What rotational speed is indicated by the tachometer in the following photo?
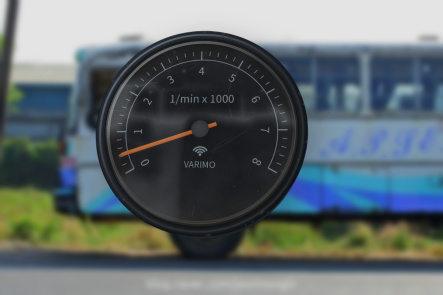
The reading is 400 rpm
